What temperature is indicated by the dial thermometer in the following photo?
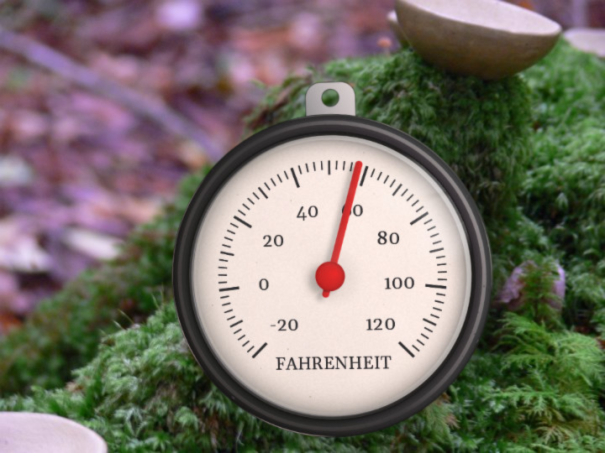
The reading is 58 °F
